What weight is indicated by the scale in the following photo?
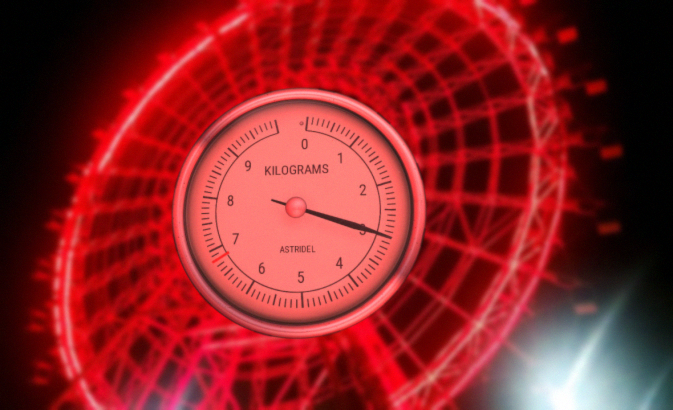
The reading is 3 kg
